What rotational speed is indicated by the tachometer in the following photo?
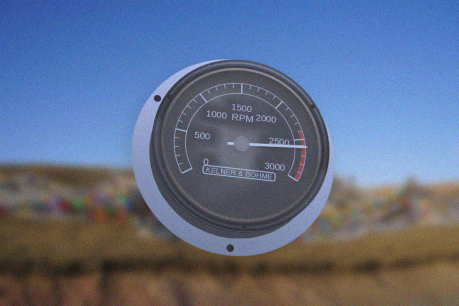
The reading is 2600 rpm
